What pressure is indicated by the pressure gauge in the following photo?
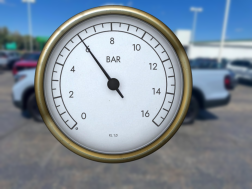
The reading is 6 bar
